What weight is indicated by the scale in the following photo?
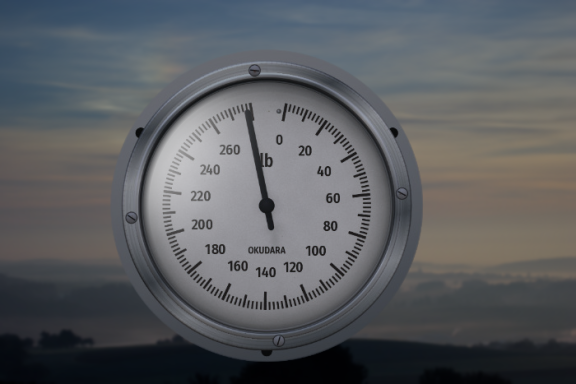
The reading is 278 lb
